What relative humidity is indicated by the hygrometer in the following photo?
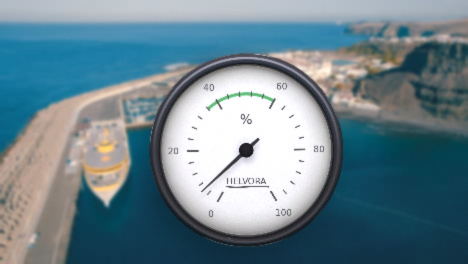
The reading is 6 %
